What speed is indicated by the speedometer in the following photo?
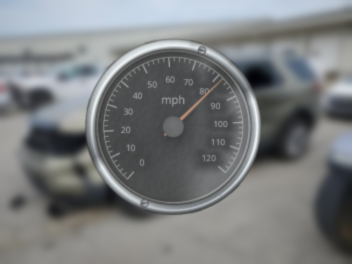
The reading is 82 mph
